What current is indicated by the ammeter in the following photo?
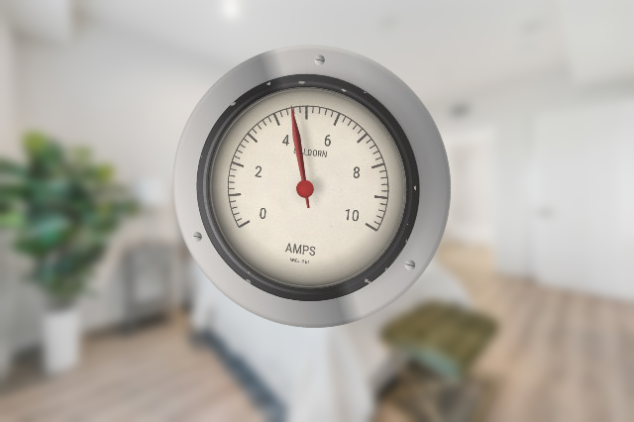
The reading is 4.6 A
